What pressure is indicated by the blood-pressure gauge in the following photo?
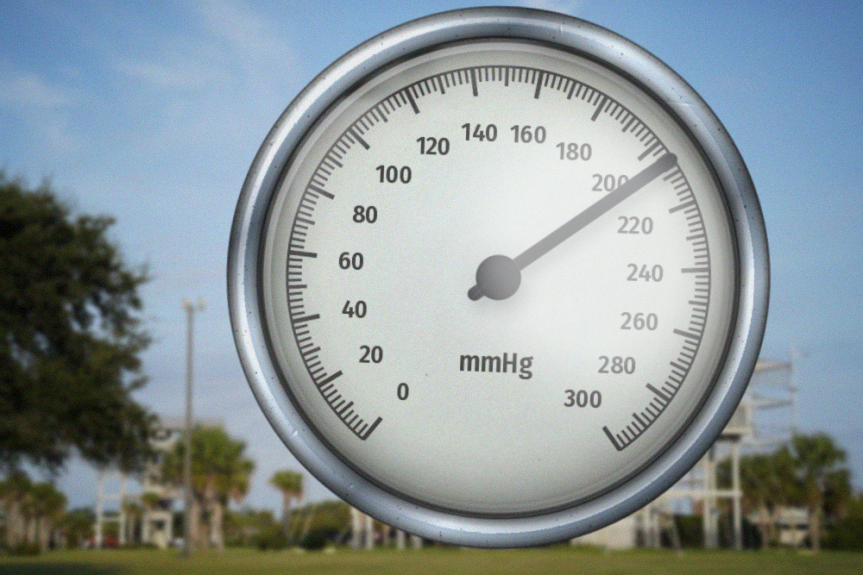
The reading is 206 mmHg
